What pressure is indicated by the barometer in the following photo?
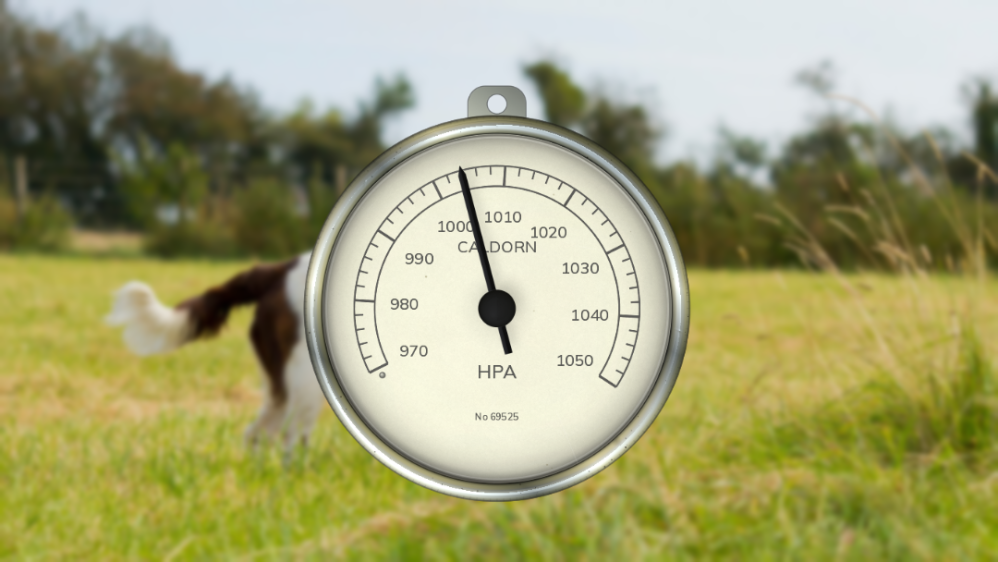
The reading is 1004 hPa
